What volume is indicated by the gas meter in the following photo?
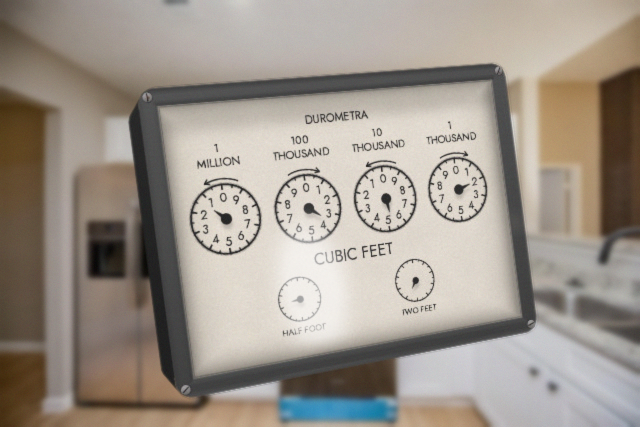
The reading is 135200 ft³
